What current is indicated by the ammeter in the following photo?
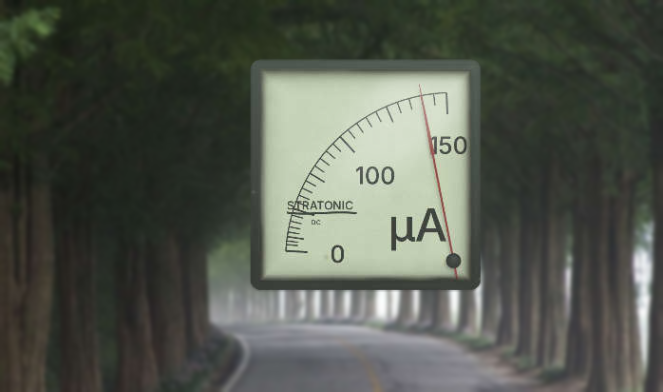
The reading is 140 µA
